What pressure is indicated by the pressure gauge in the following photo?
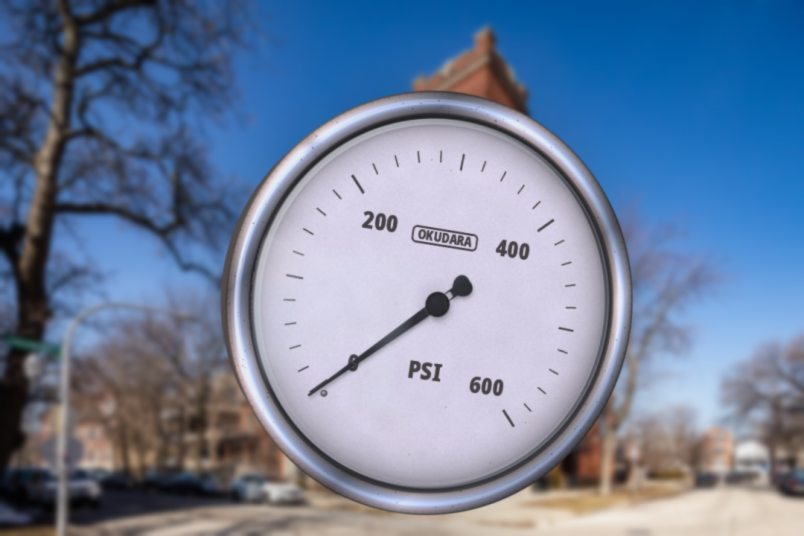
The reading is 0 psi
